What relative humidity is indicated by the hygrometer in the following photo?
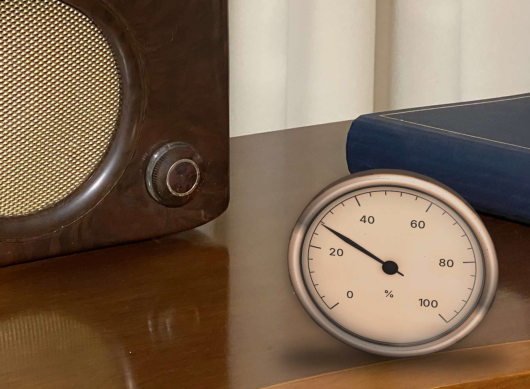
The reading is 28 %
